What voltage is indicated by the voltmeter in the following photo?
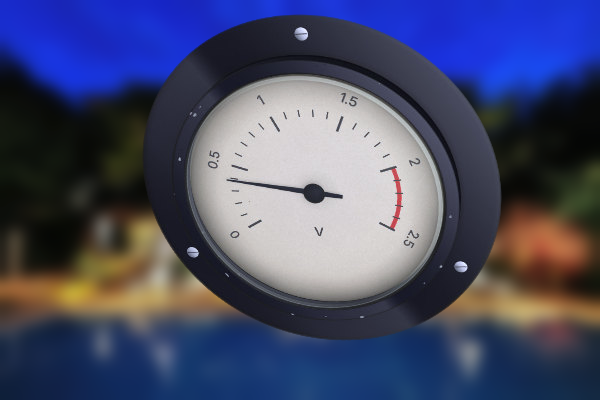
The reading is 0.4 V
